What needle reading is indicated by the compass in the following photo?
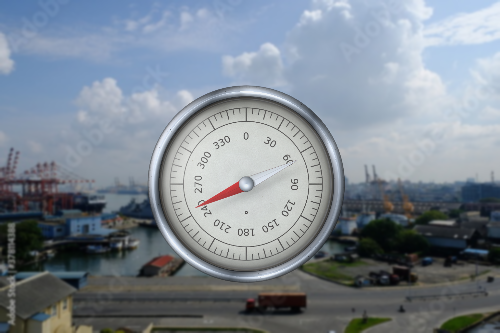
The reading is 245 °
